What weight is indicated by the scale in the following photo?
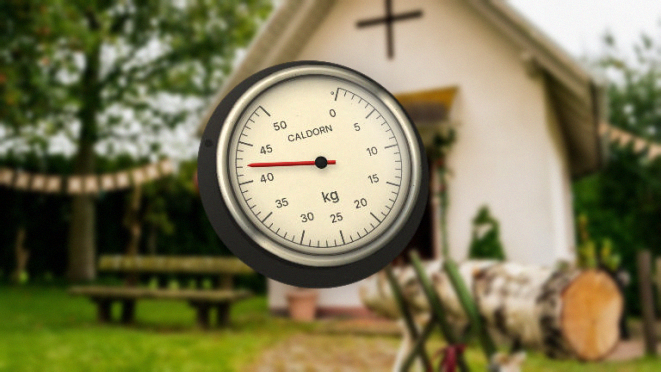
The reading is 42 kg
